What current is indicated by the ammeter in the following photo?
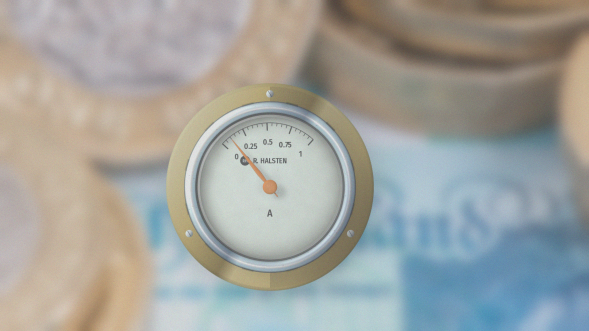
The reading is 0.1 A
